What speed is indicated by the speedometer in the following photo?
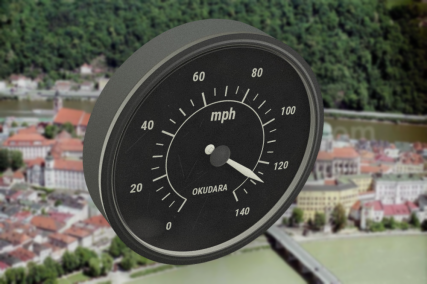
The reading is 127.5 mph
